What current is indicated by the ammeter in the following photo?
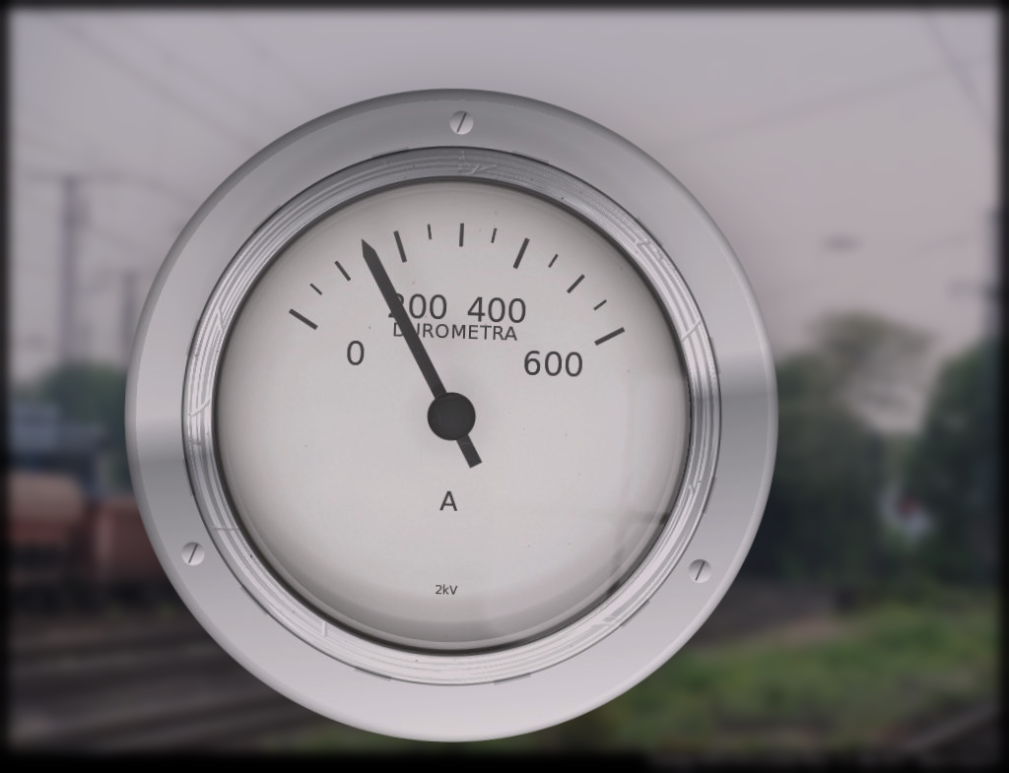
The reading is 150 A
